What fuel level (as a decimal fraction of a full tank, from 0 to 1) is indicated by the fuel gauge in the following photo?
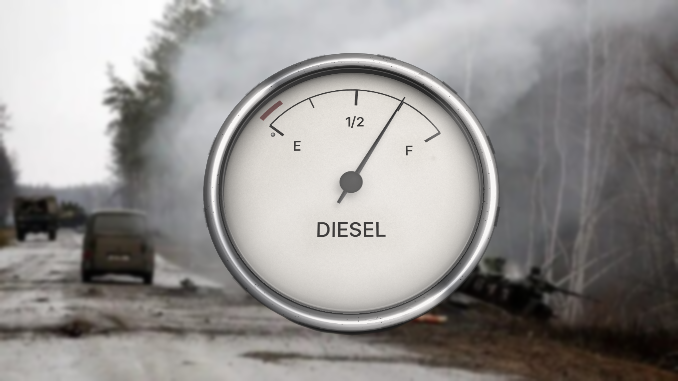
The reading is 0.75
